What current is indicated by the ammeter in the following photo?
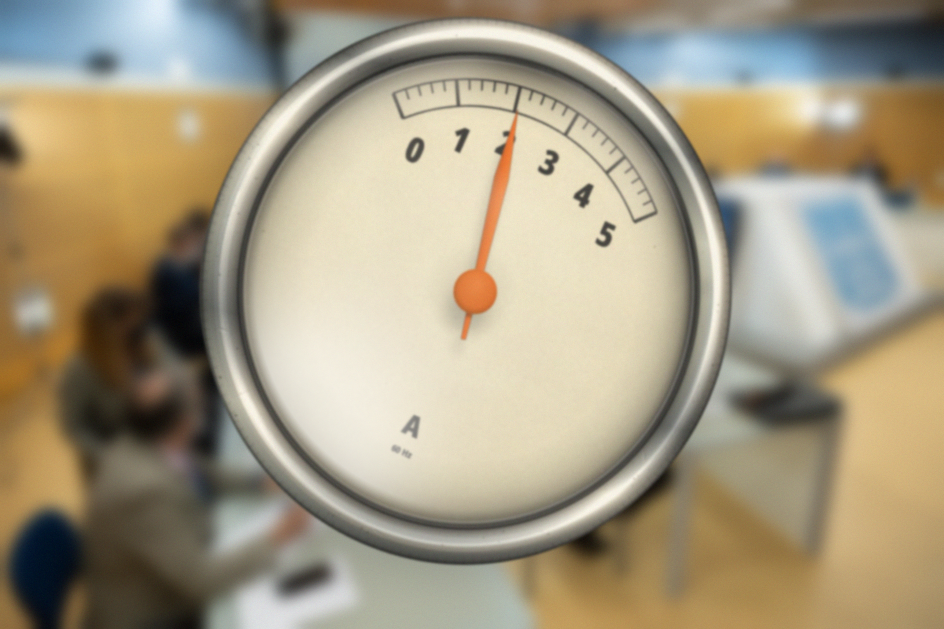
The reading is 2 A
